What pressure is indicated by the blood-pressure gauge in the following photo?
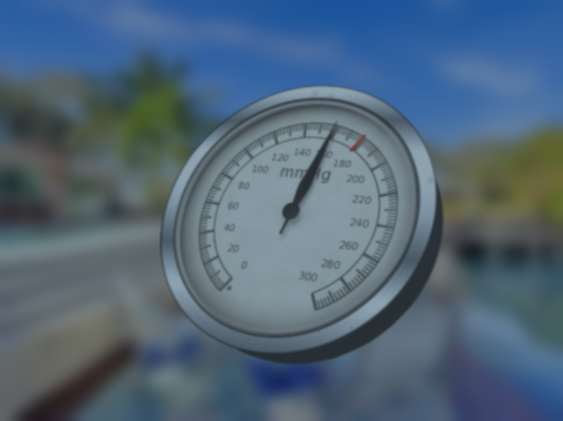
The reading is 160 mmHg
